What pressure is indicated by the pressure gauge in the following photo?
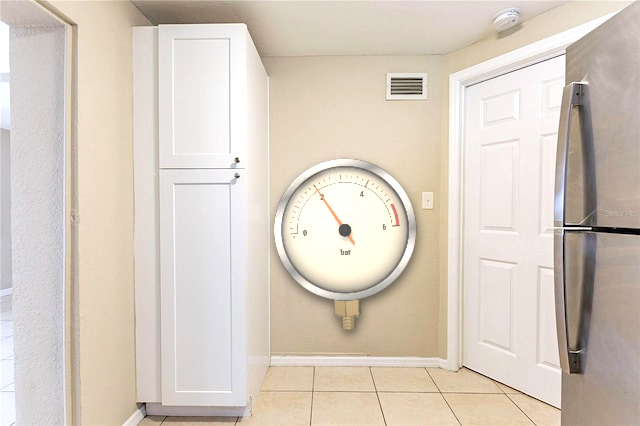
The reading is 2 bar
